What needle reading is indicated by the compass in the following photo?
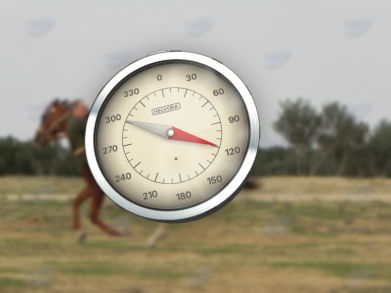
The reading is 120 °
